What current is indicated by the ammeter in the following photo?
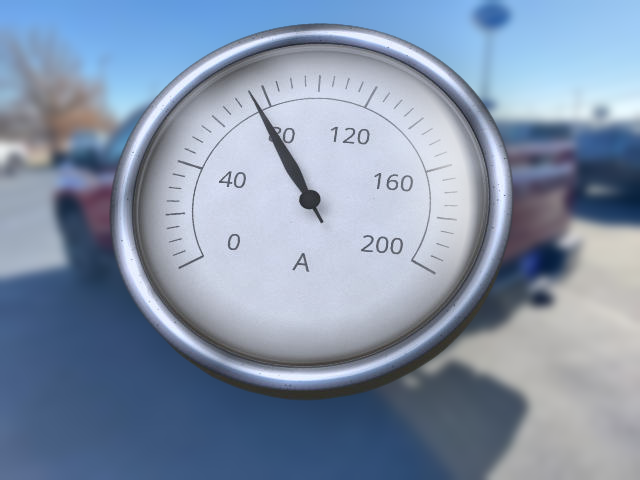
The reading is 75 A
